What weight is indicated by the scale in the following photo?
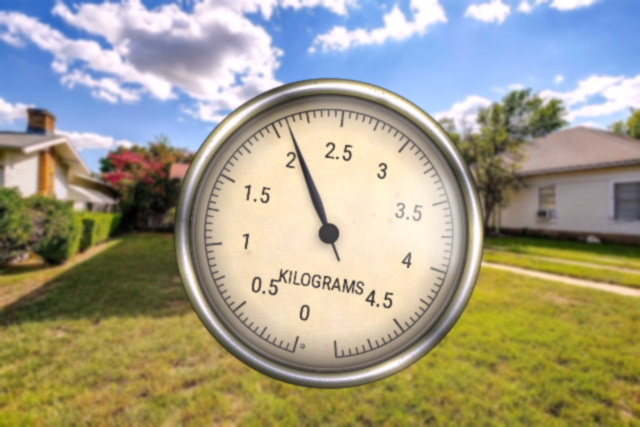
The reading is 2.1 kg
